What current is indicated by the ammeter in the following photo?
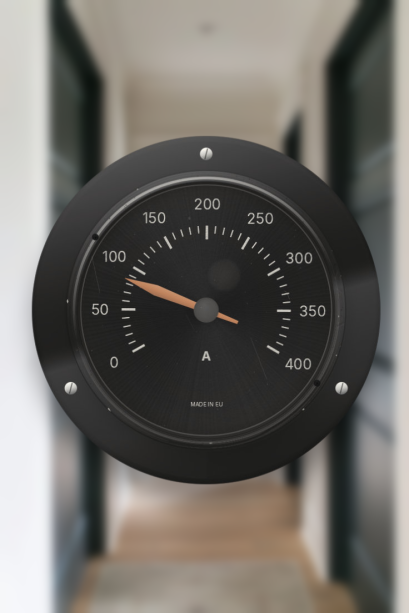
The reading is 85 A
